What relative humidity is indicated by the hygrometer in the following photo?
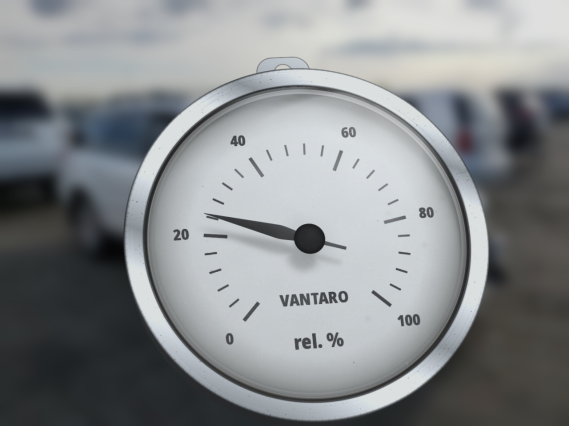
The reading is 24 %
